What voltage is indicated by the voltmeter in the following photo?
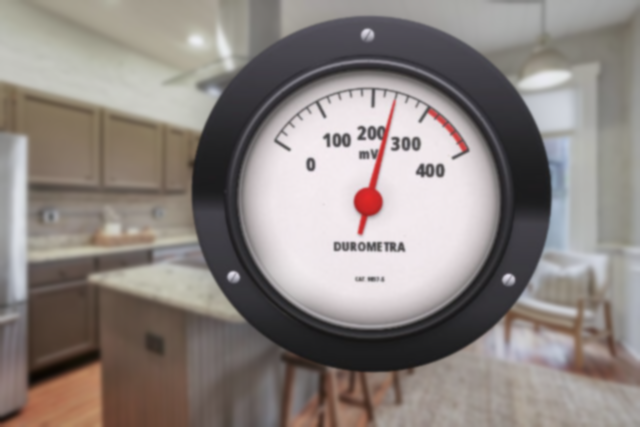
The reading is 240 mV
